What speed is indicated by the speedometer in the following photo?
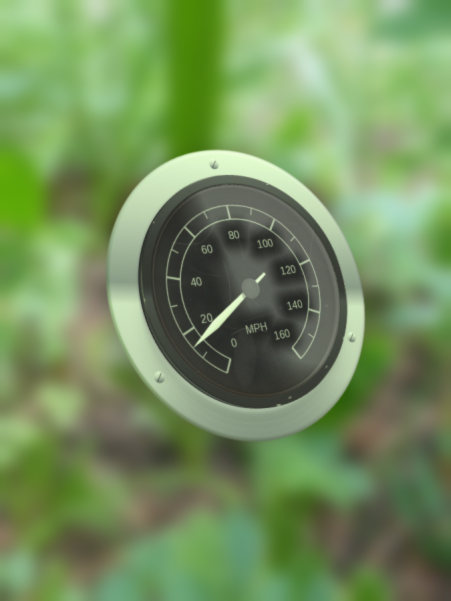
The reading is 15 mph
